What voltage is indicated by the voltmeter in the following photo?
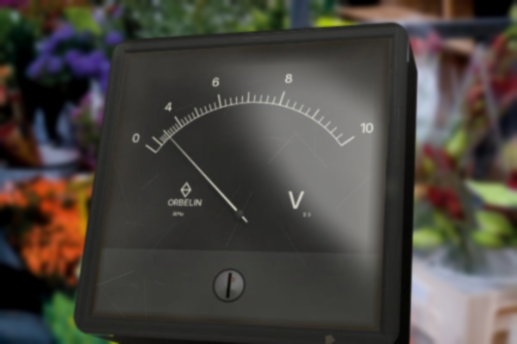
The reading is 3 V
